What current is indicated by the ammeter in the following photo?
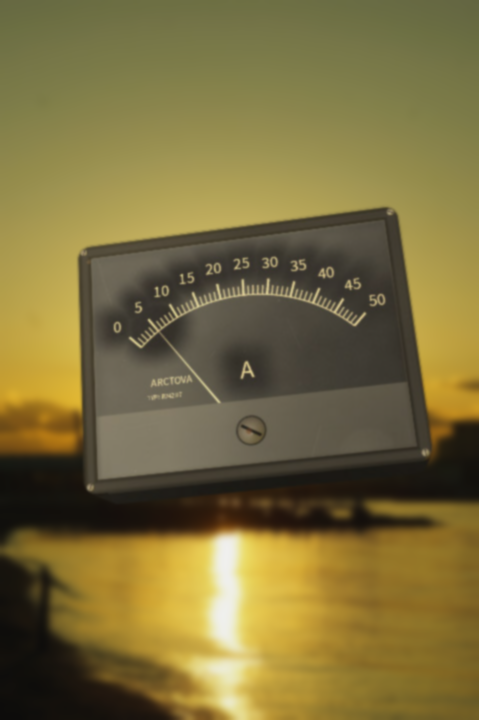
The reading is 5 A
